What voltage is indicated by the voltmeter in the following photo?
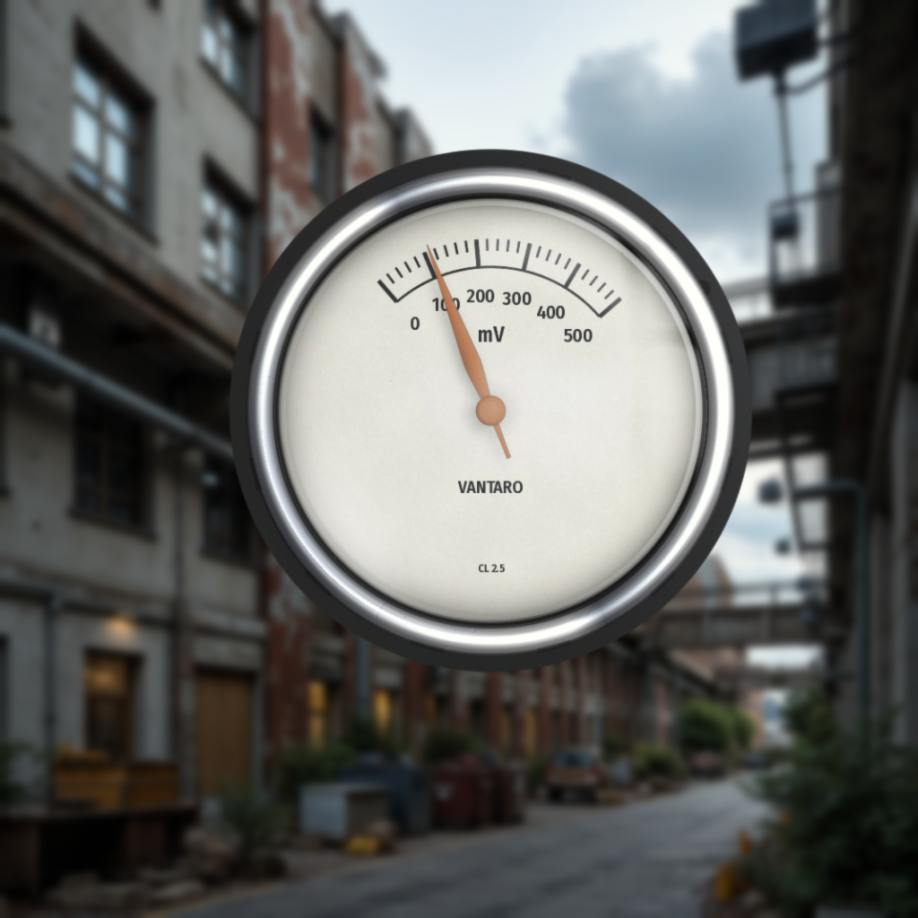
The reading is 110 mV
